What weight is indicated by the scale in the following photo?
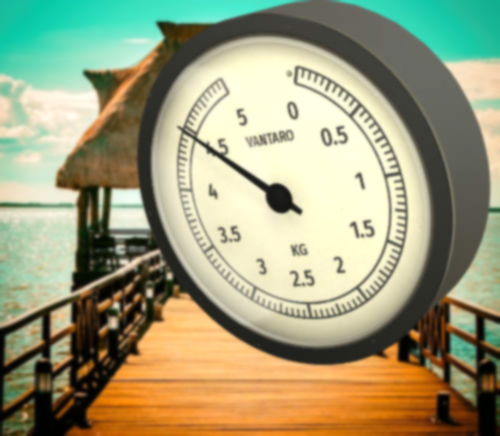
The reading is 4.5 kg
